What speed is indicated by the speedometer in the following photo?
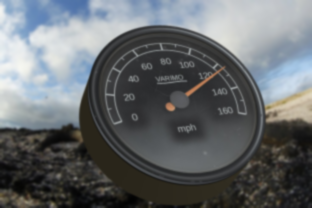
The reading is 125 mph
